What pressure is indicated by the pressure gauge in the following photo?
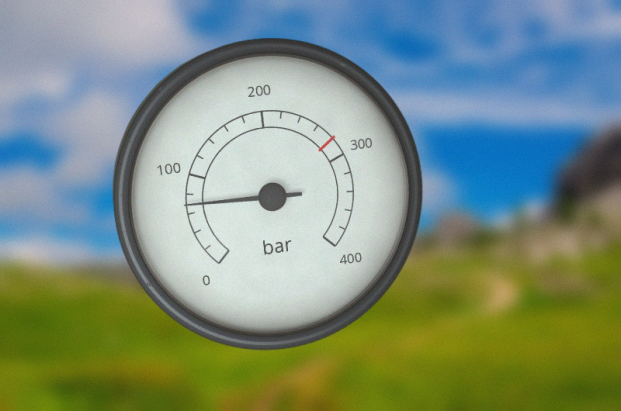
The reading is 70 bar
